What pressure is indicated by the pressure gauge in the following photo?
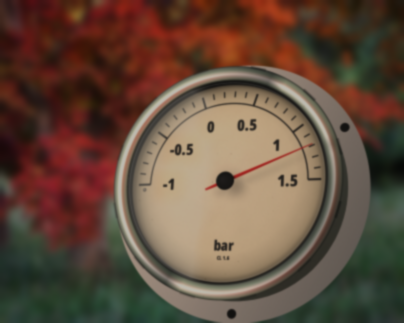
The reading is 1.2 bar
